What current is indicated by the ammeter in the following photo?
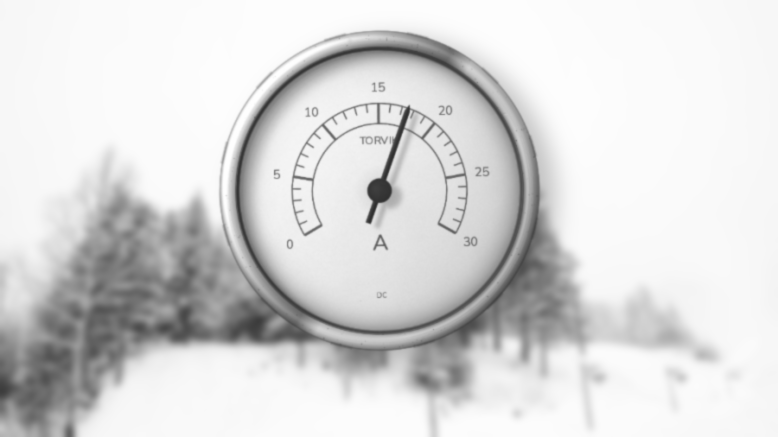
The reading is 17.5 A
